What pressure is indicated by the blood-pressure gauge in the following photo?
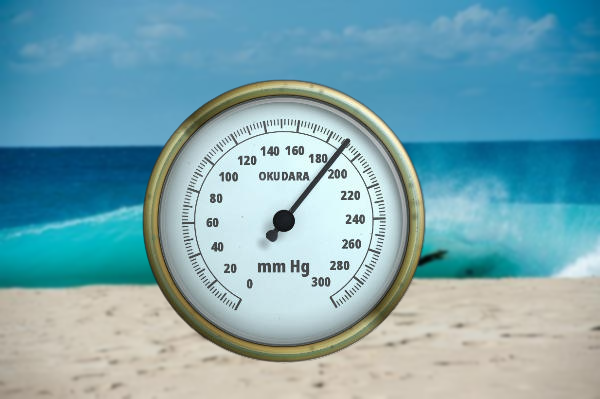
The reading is 190 mmHg
